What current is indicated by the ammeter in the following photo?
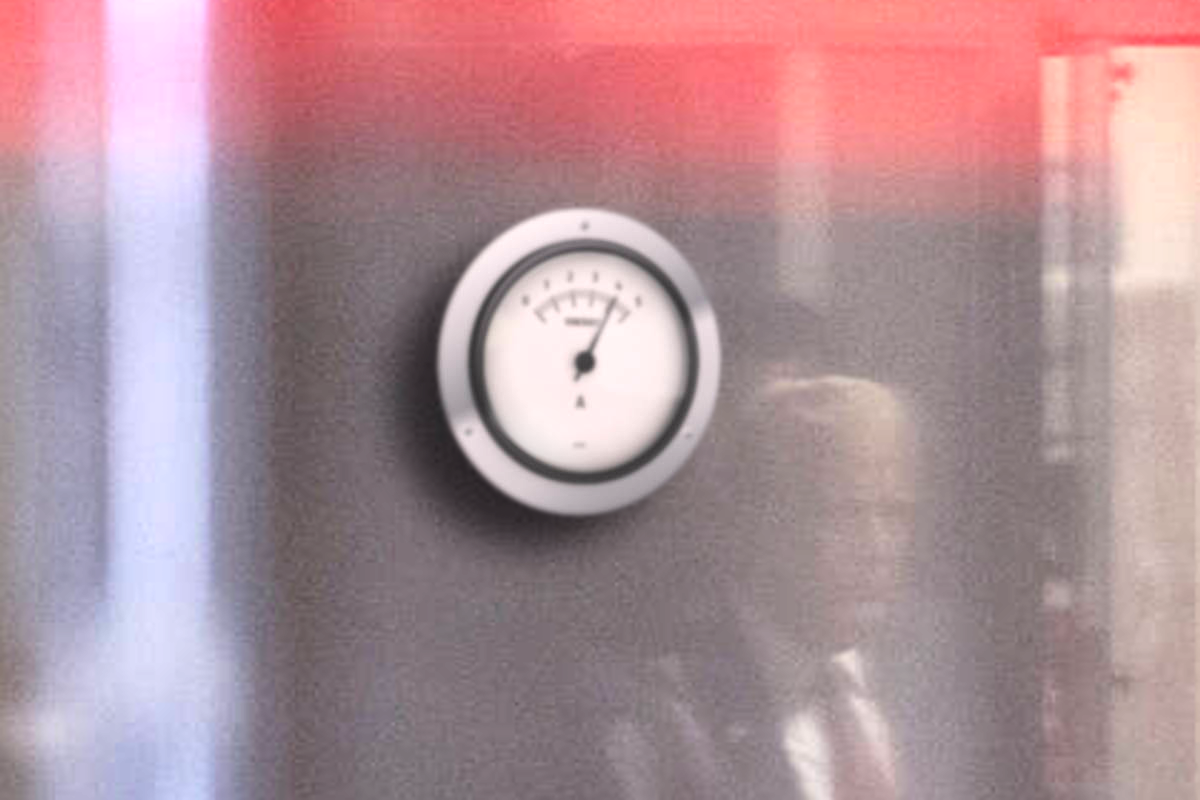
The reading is 4 A
